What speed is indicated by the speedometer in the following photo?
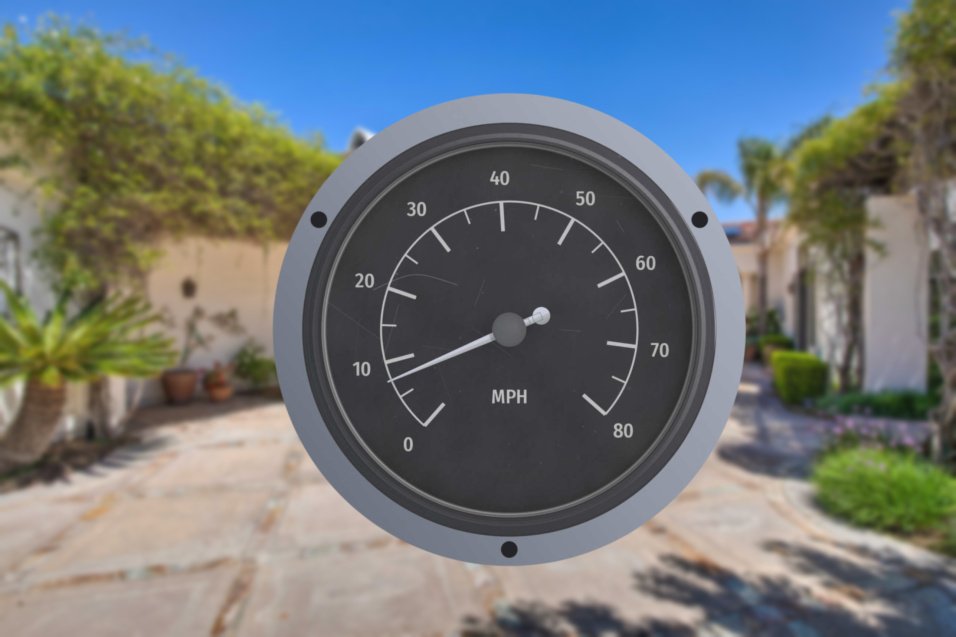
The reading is 7.5 mph
